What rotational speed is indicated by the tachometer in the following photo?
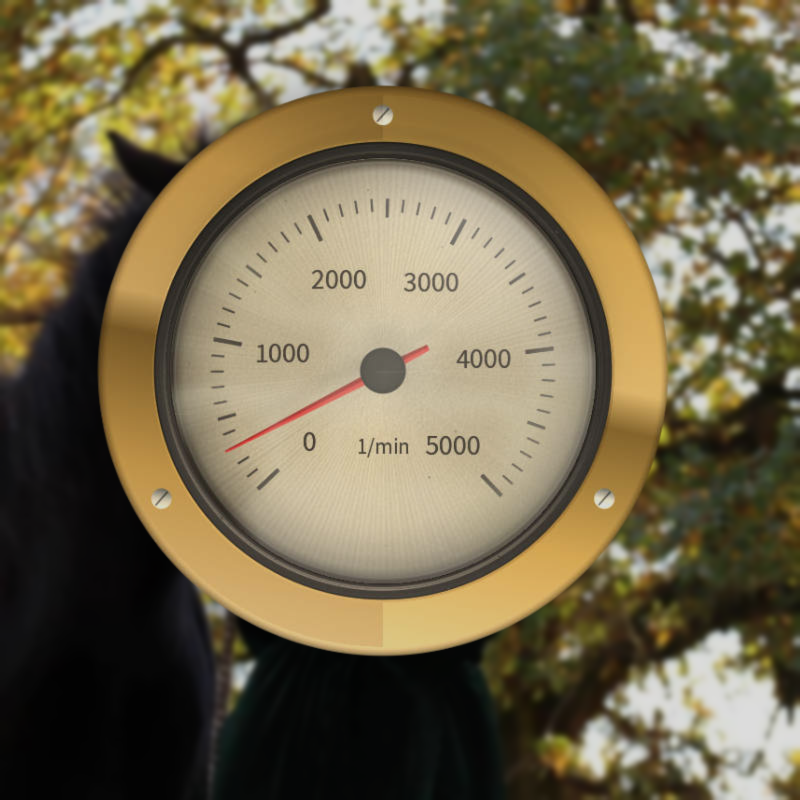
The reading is 300 rpm
